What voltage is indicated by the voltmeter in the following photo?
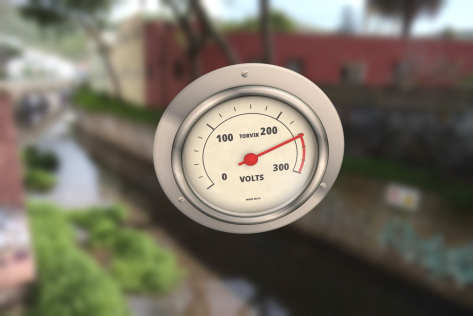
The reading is 240 V
